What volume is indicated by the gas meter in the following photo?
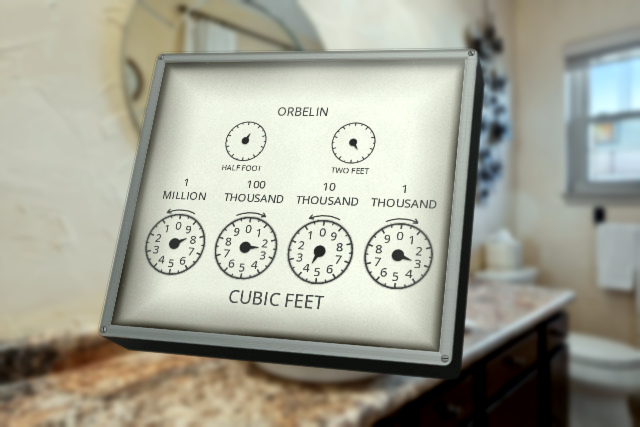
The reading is 824300 ft³
